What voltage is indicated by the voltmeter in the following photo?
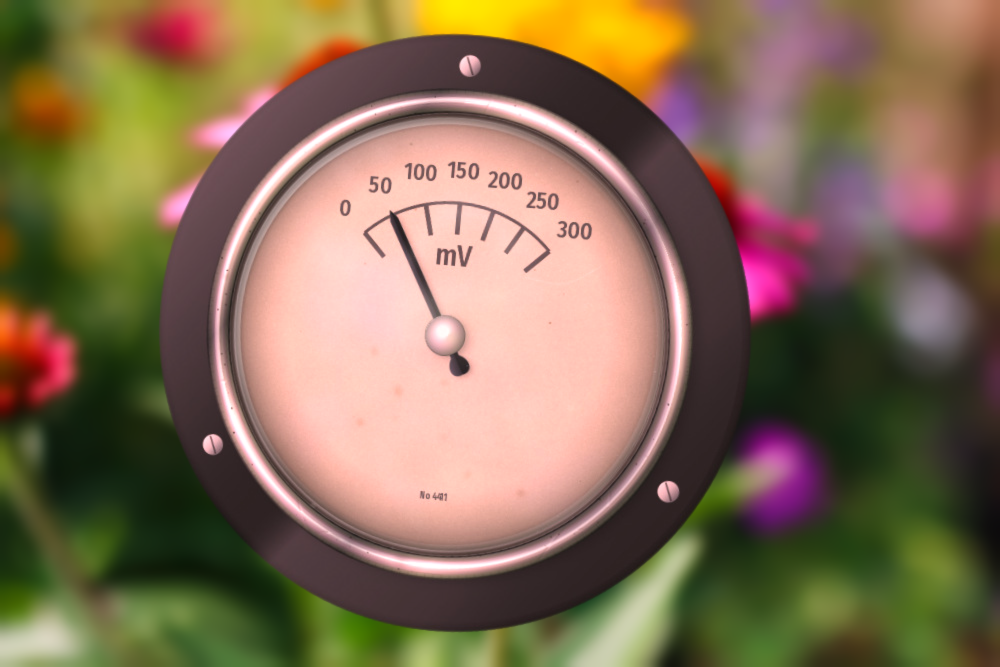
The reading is 50 mV
